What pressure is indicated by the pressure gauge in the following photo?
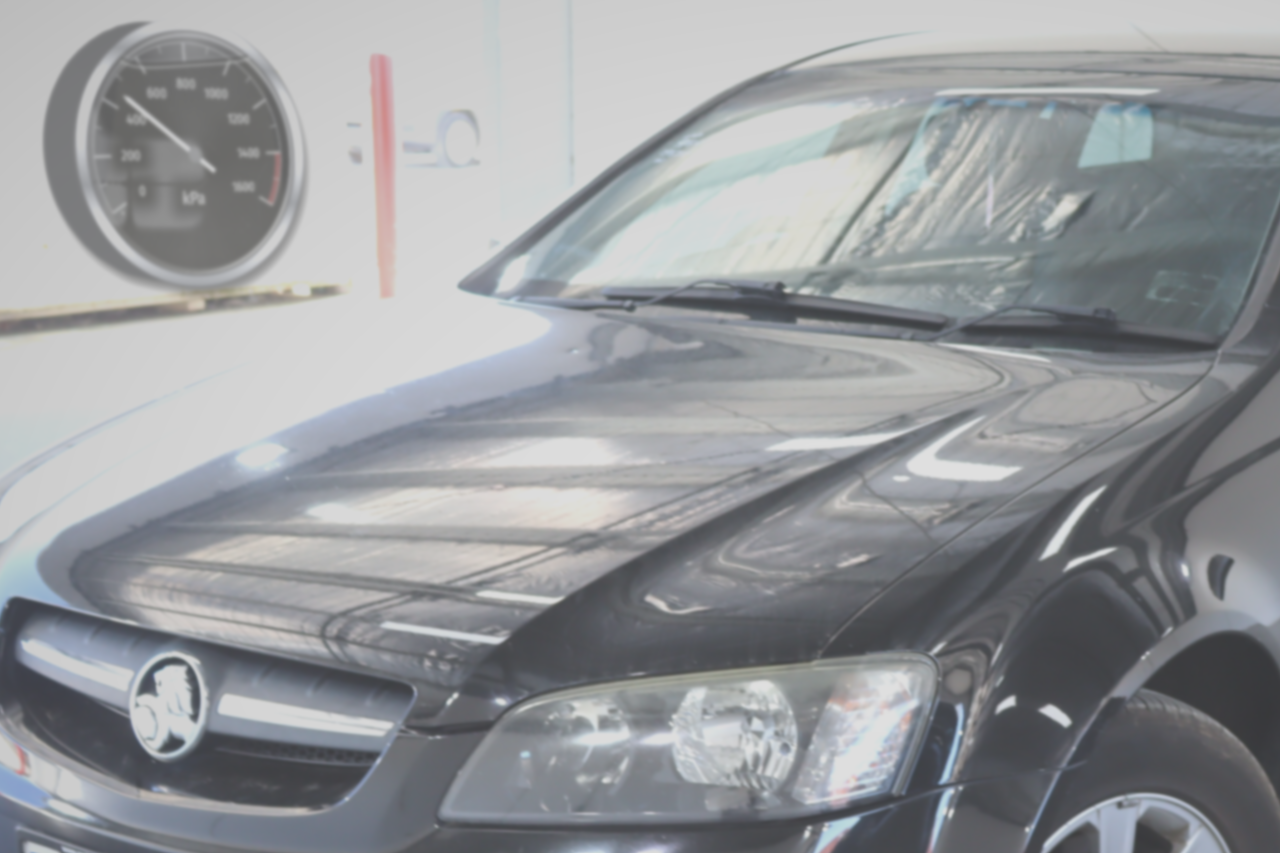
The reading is 450 kPa
